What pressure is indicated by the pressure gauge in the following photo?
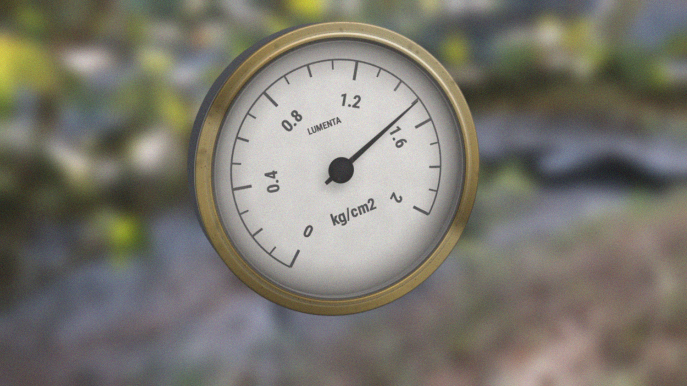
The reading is 1.5 kg/cm²
